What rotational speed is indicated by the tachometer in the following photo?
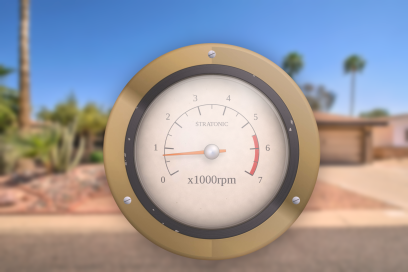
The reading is 750 rpm
